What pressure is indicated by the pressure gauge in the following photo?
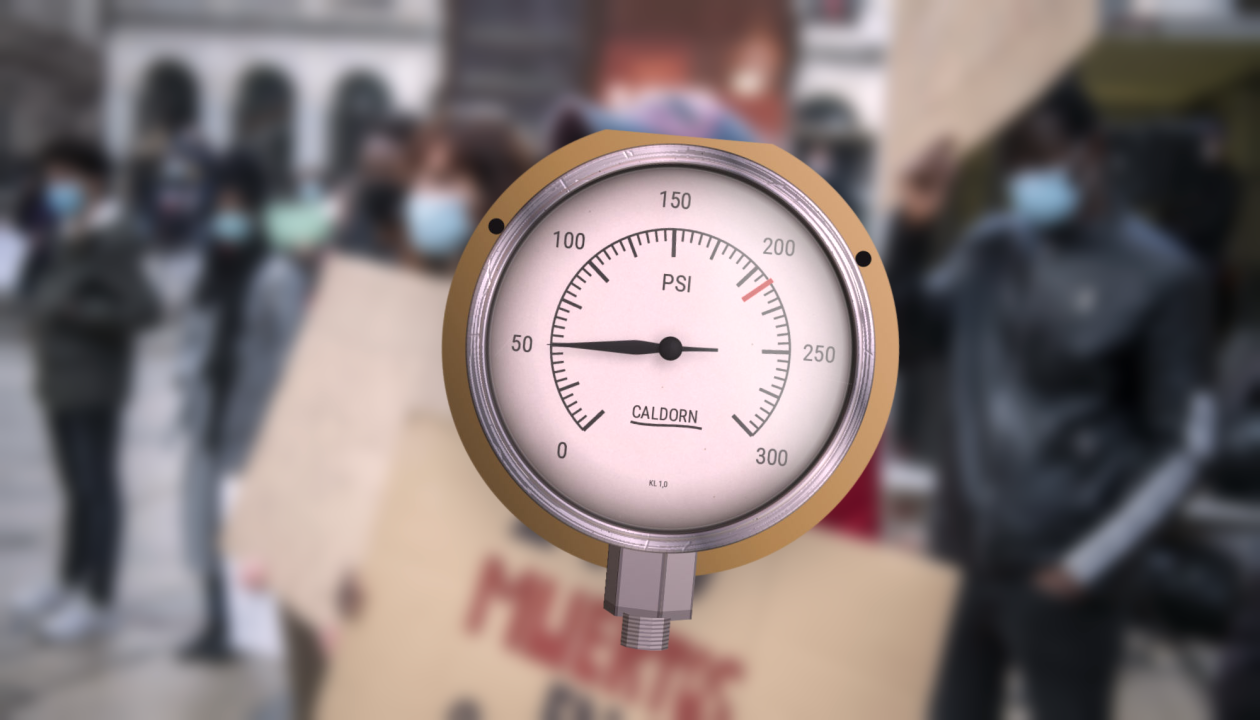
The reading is 50 psi
